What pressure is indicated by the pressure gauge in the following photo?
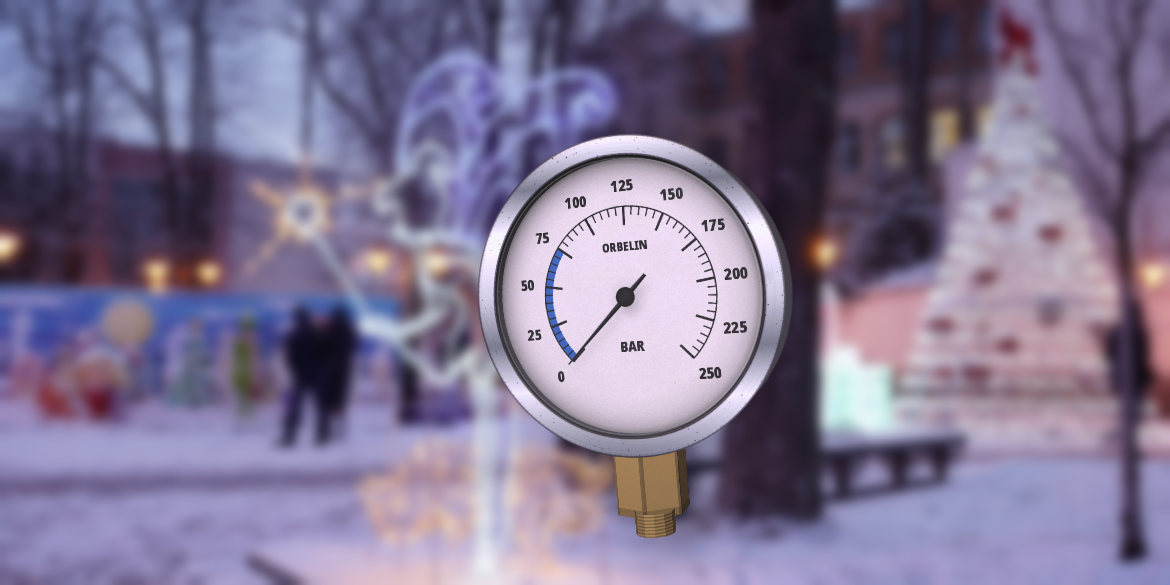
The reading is 0 bar
